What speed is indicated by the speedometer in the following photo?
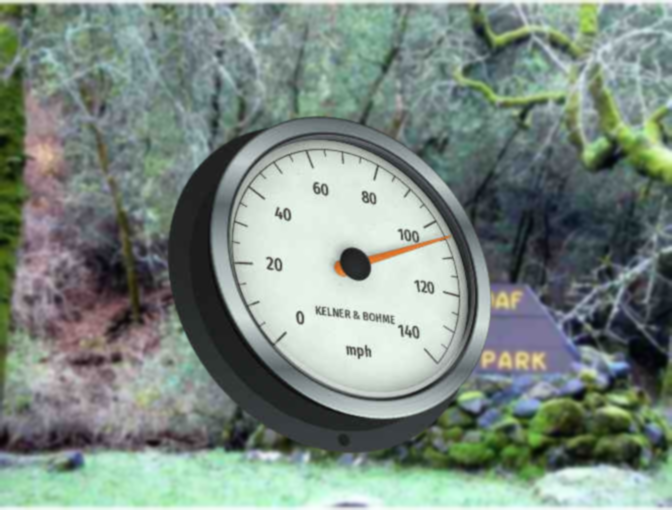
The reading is 105 mph
